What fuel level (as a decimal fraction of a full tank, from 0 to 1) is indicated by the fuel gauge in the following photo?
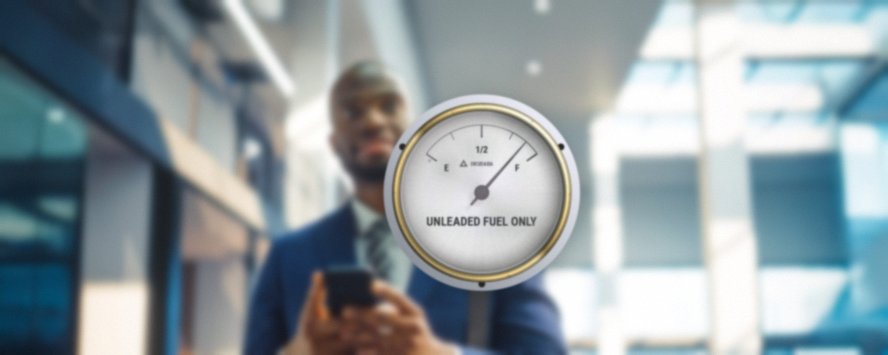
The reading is 0.875
